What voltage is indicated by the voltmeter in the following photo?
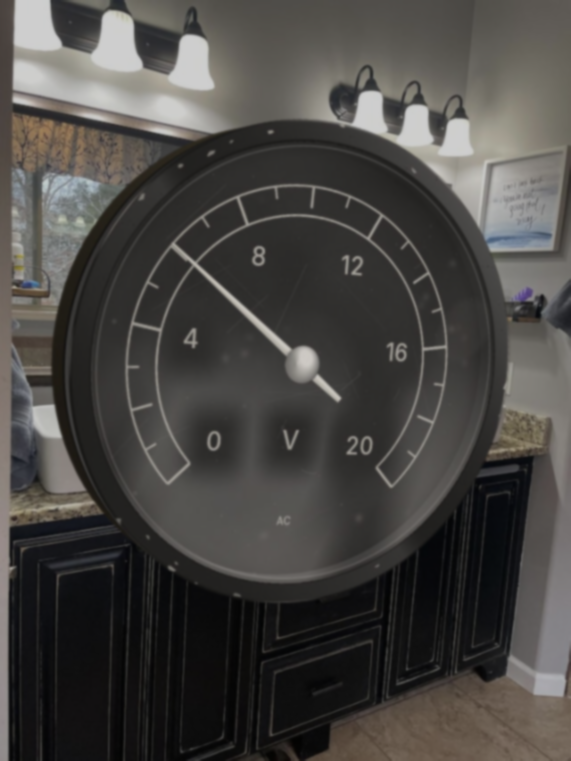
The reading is 6 V
